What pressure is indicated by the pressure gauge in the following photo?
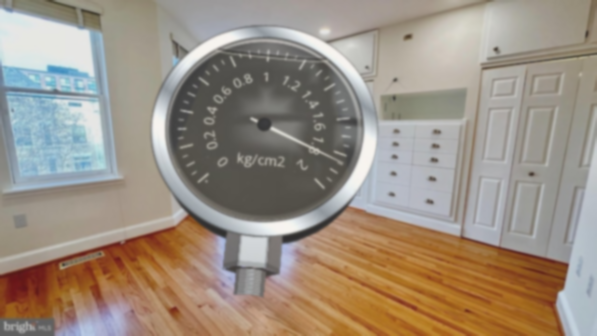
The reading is 1.85 kg/cm²
